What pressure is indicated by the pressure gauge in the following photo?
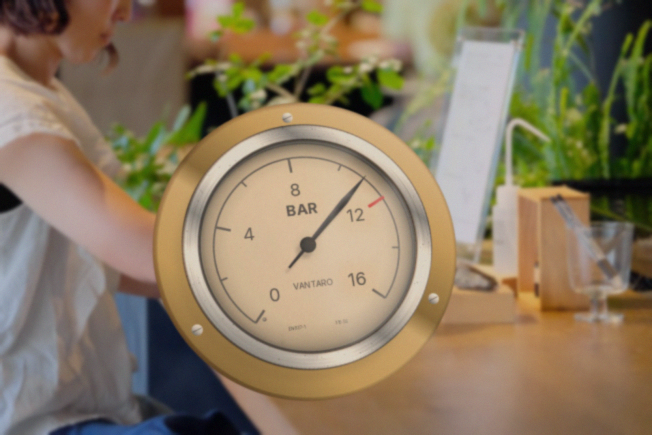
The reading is 11 bar
